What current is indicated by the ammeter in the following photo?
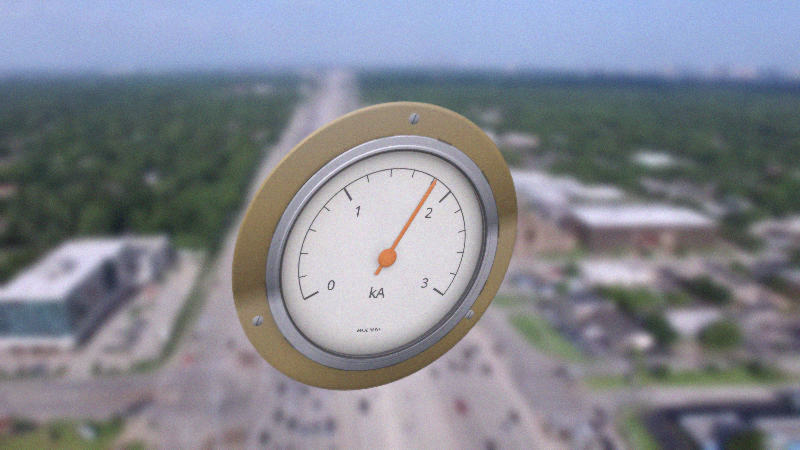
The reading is 1.8 kA
